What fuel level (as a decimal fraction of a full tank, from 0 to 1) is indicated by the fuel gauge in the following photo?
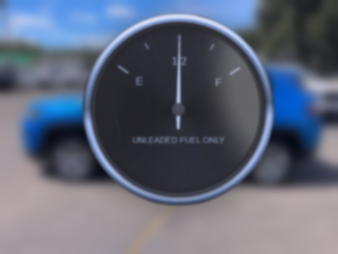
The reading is 0.5
